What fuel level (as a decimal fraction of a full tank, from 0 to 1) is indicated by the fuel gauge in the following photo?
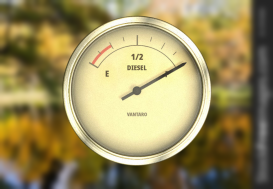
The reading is 1
